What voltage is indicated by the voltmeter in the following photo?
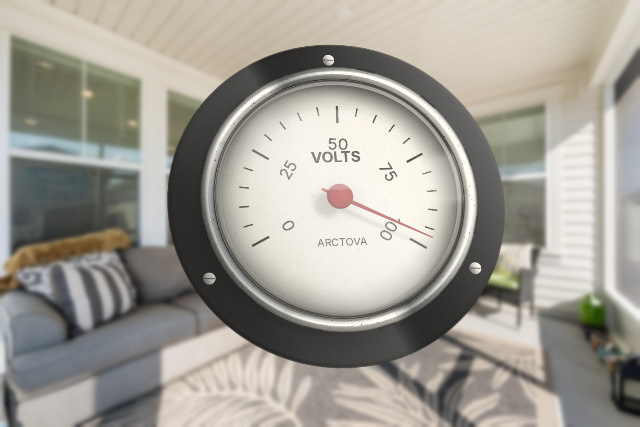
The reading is 97.5 V
